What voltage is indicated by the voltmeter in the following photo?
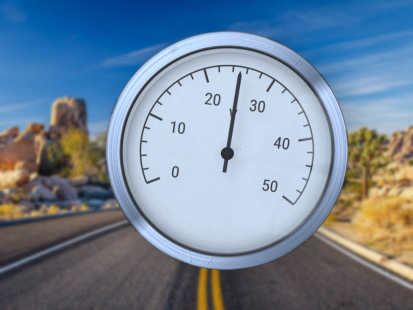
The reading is 25 V
